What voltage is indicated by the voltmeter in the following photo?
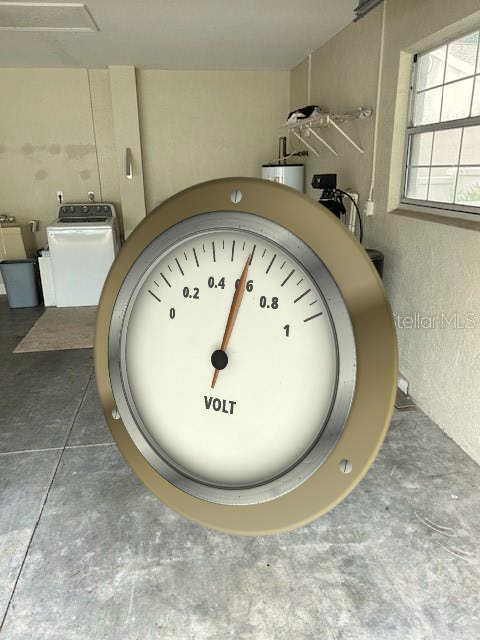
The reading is 0.6 V
